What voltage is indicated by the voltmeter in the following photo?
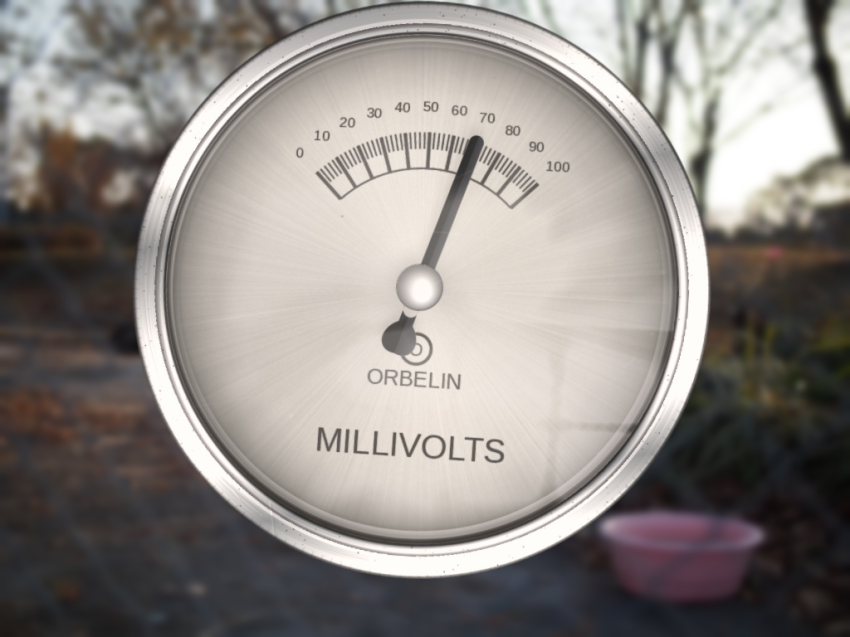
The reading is 70 mV
